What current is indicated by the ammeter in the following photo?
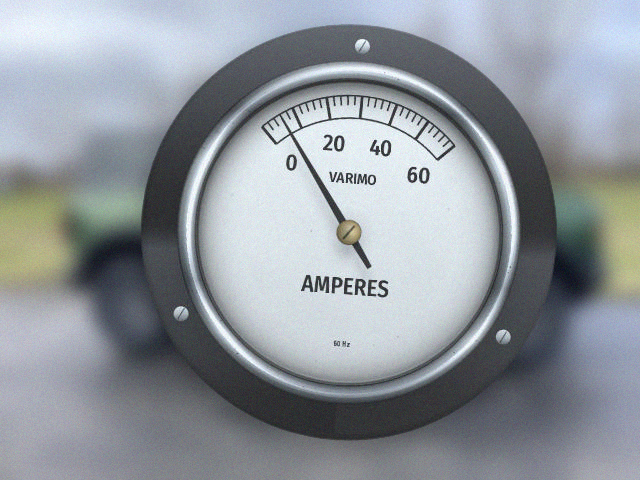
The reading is 6 A
